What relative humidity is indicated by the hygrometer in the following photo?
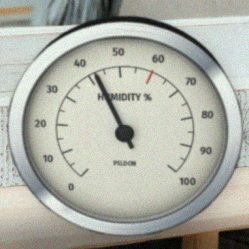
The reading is 42.5 %
